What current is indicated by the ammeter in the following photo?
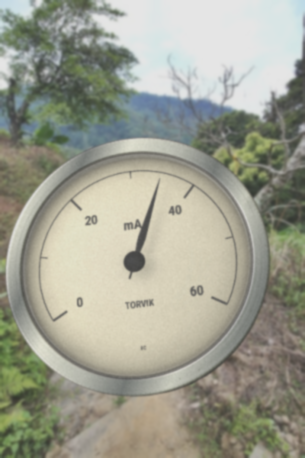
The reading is 35 mA
